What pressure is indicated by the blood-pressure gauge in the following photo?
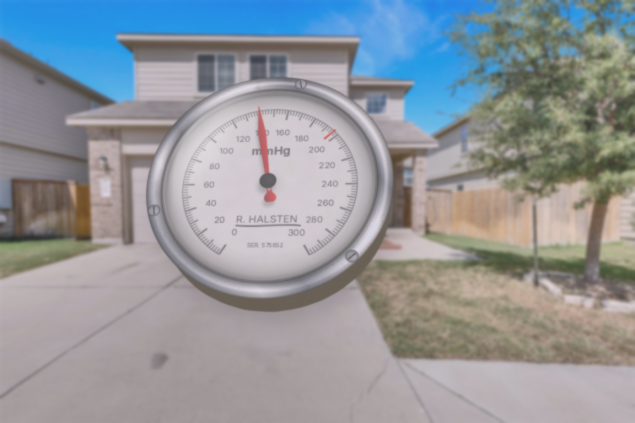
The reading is 140 mmHg
